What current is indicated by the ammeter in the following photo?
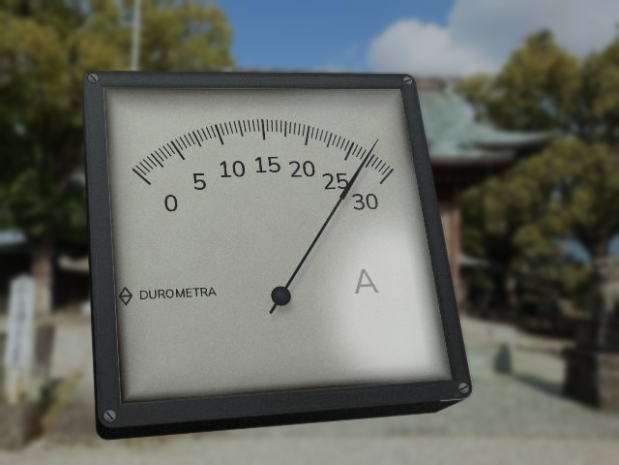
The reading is 27 A
